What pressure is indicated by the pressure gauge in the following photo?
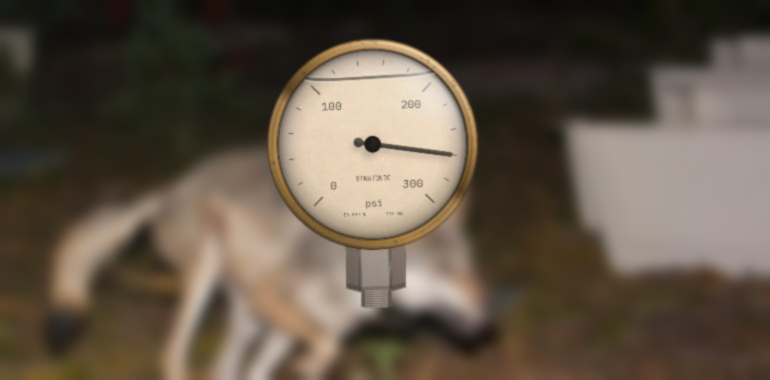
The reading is 260 psi
